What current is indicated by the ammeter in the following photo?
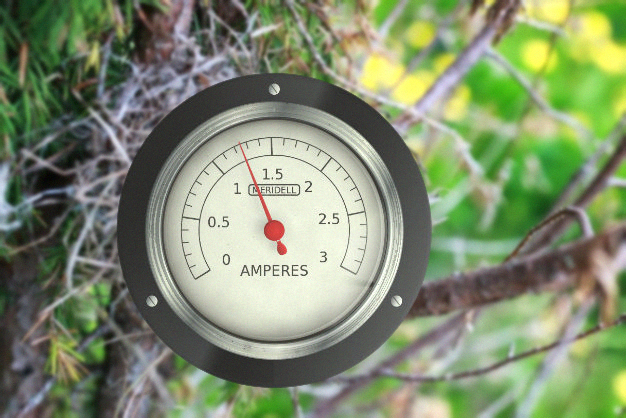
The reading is 1.25 A
